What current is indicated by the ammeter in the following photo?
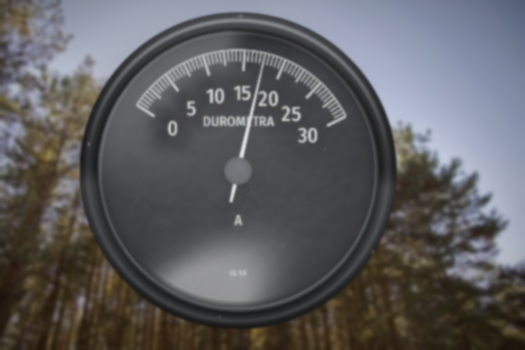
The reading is 17.5 A
